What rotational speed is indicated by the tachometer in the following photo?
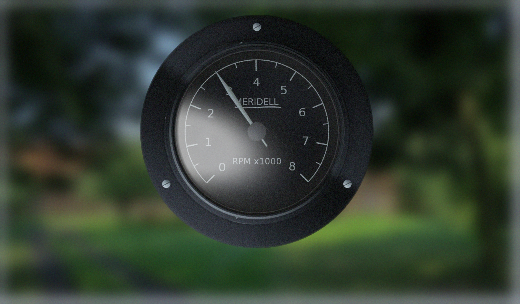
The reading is 3000 rpm
